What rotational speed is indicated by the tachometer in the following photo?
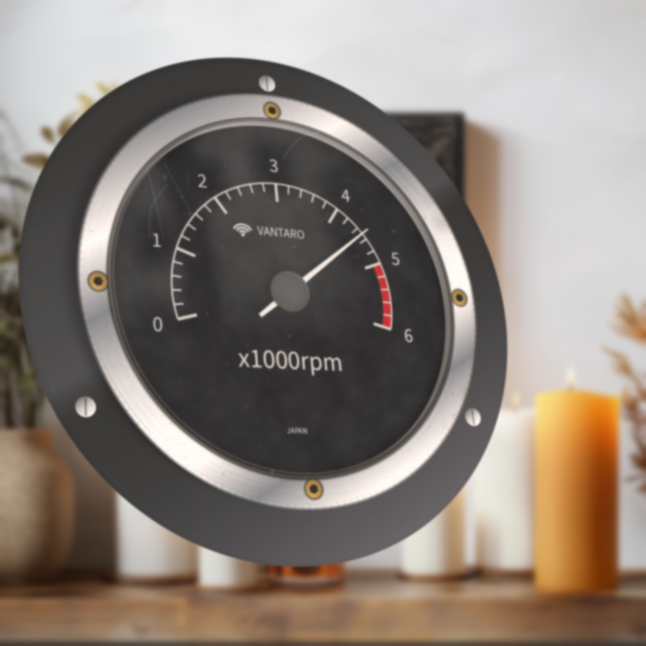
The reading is 4500 rpm
